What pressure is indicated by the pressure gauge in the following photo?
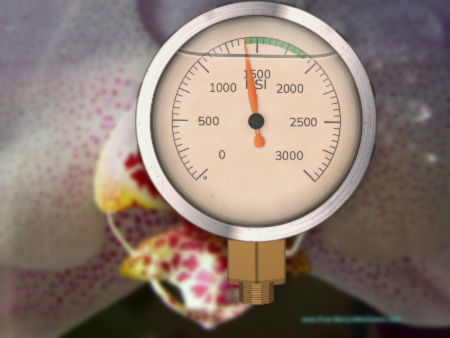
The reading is 1400 psi
